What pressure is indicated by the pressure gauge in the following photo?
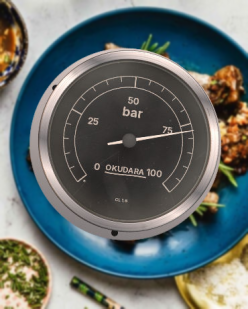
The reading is 77.5 bar
